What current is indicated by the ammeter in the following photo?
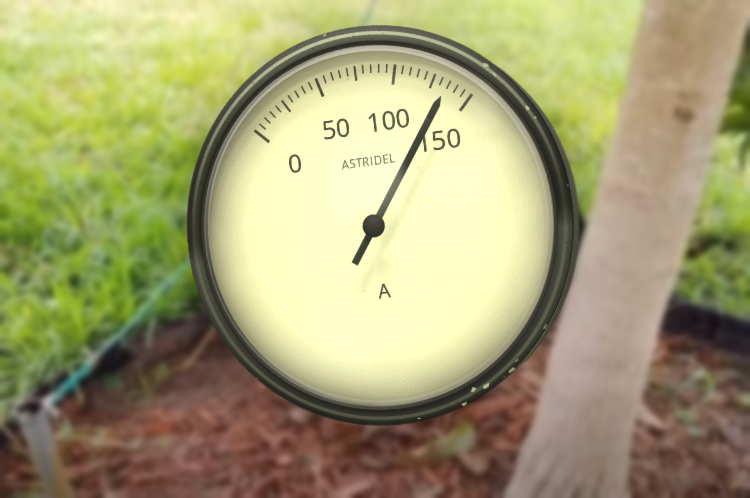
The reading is 135 A
